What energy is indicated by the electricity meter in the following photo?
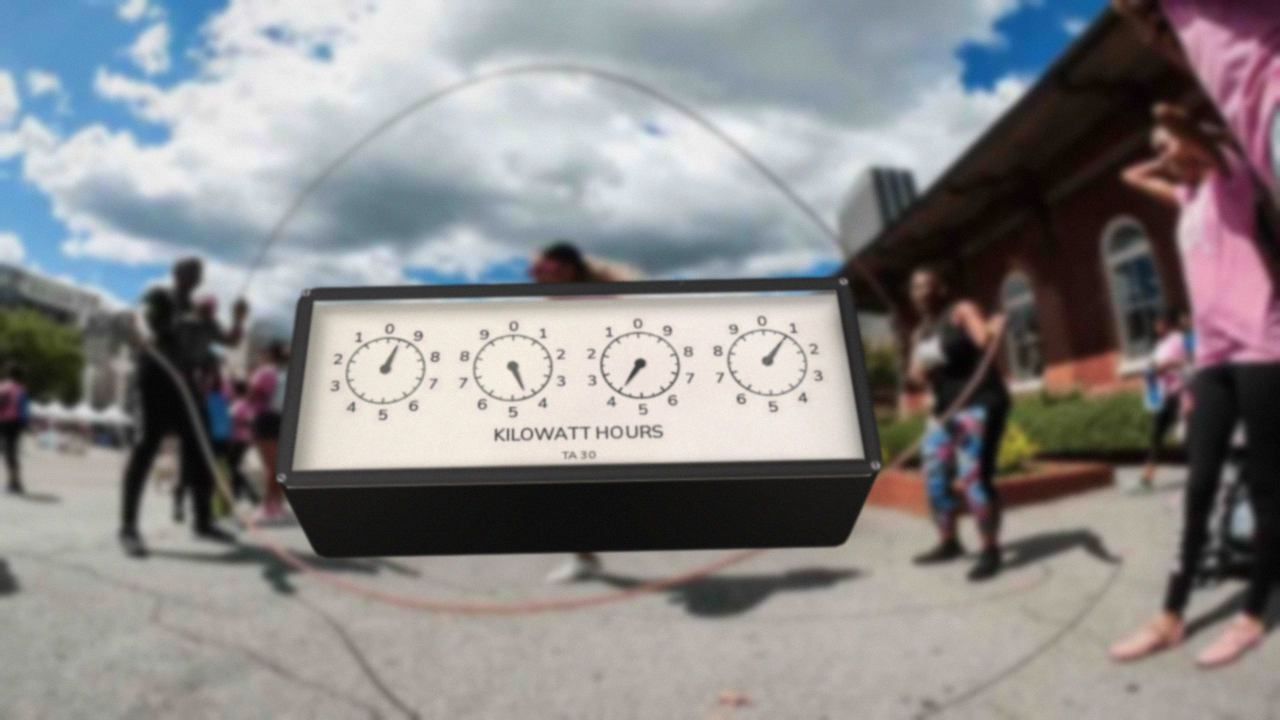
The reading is 9441 kWh
